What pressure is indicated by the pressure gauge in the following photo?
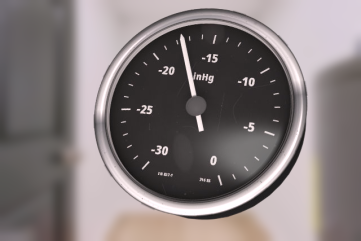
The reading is -17.5 inHg
